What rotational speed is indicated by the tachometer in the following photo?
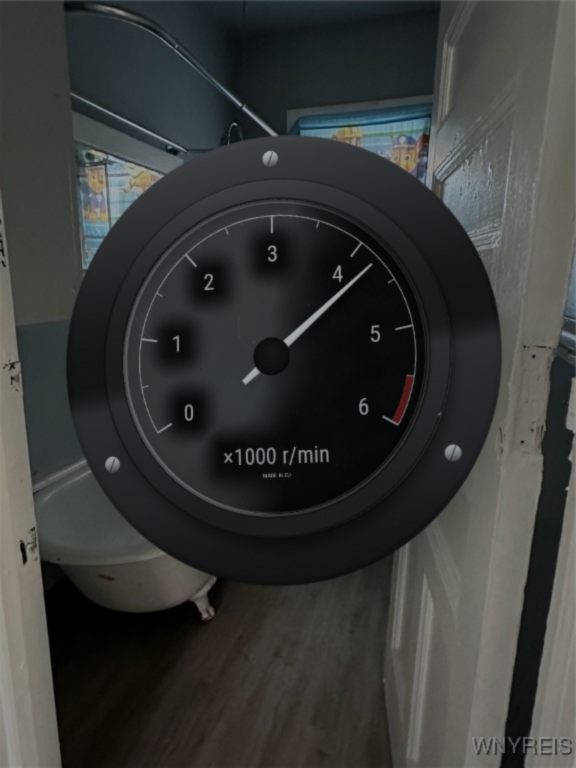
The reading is 4250 rpm
